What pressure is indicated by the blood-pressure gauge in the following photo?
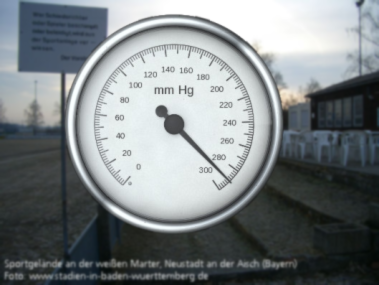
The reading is 290 mmHg
